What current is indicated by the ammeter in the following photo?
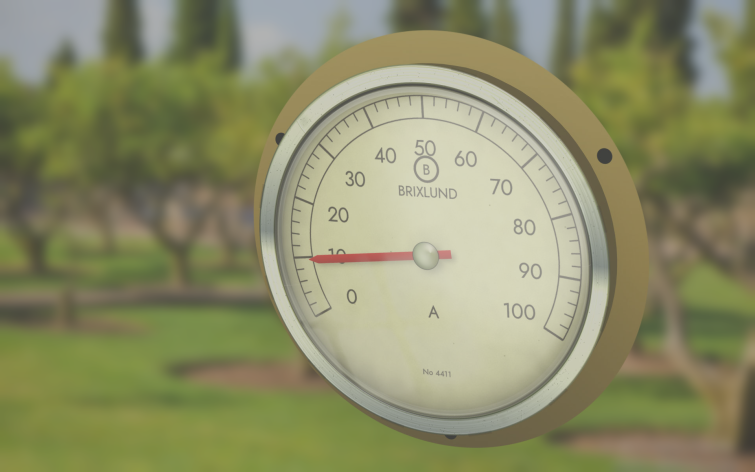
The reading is 10 A
